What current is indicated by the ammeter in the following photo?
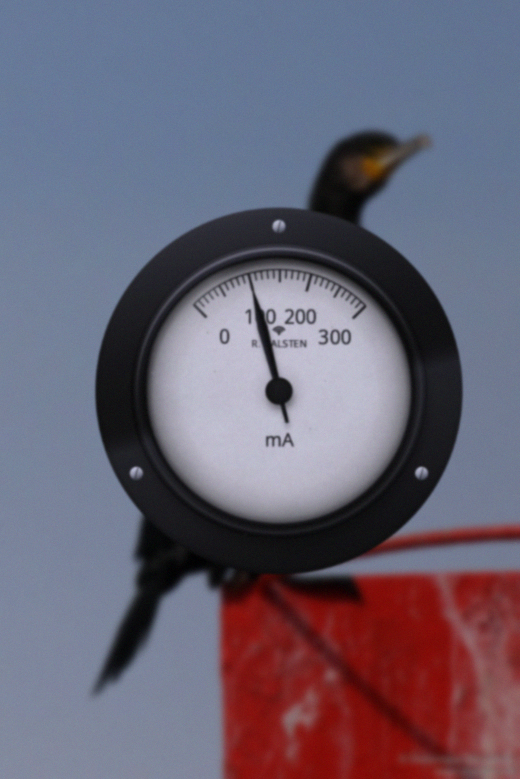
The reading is 100 mA
